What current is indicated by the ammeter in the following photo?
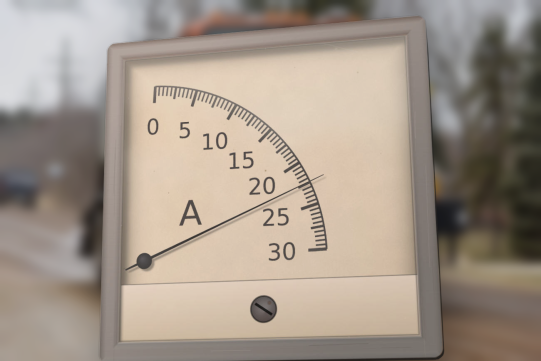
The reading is 22.5 A
